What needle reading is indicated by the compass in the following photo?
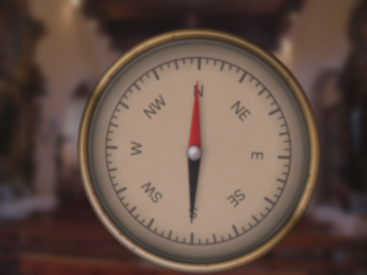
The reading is 0 °
